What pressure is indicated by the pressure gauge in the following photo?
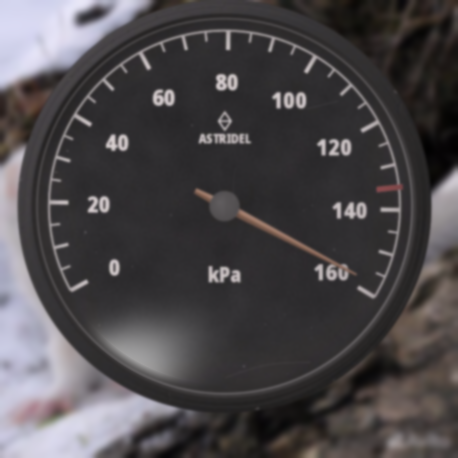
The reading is 157.5 kPa
